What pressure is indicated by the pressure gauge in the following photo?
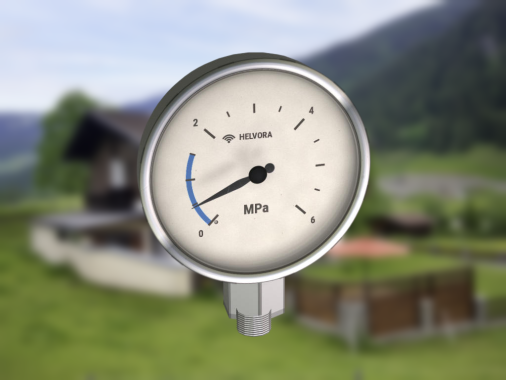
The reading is 0.5 MPa
